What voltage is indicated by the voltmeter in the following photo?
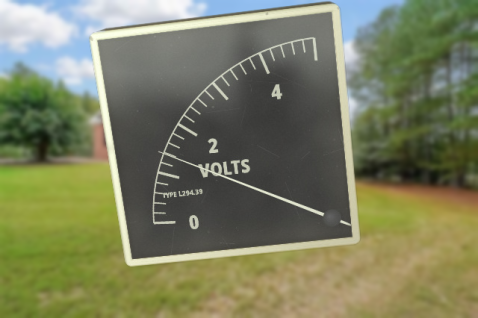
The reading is 1.4 V
